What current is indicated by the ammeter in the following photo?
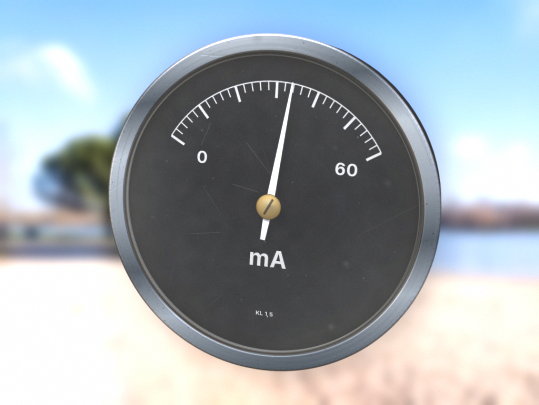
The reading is 34 mA
